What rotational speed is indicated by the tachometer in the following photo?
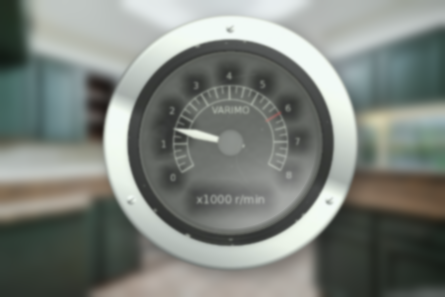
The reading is 1500 rpm
